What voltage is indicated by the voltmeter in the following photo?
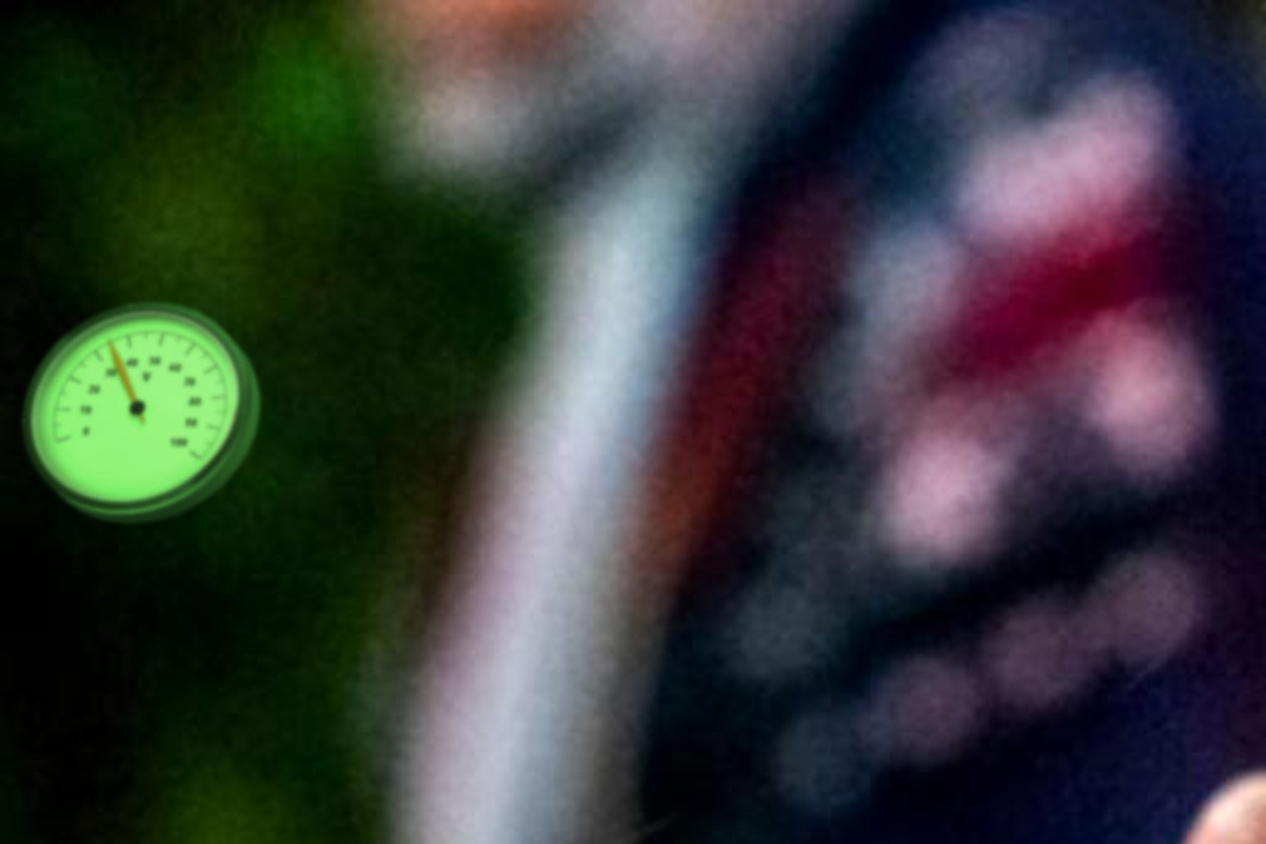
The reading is 35 V
